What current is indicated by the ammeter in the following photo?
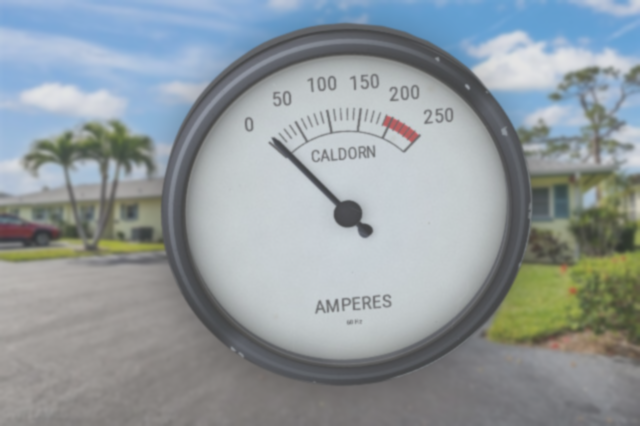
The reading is 10 A
